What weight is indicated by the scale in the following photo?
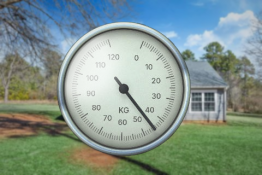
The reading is 45 kg
